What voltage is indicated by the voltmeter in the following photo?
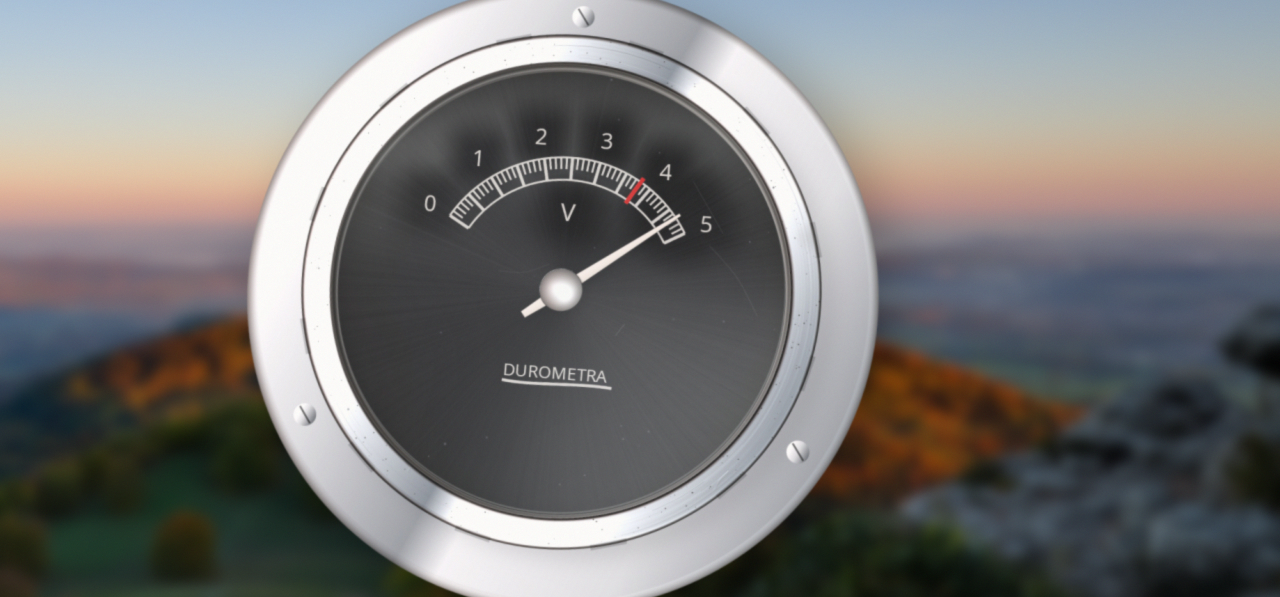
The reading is 4.7 V
